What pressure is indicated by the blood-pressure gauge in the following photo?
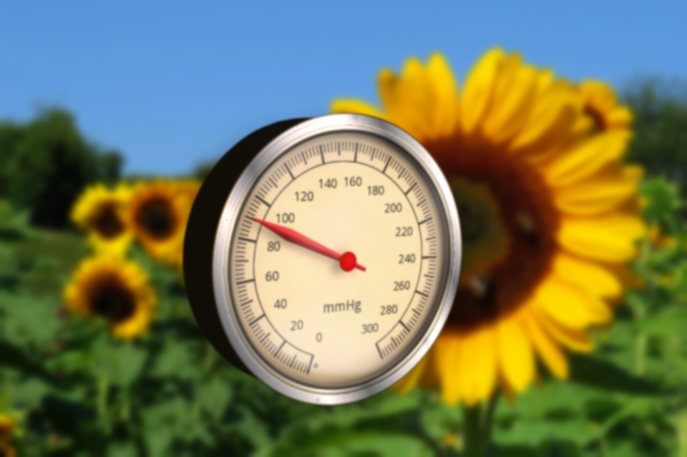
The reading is 90 mmHg
